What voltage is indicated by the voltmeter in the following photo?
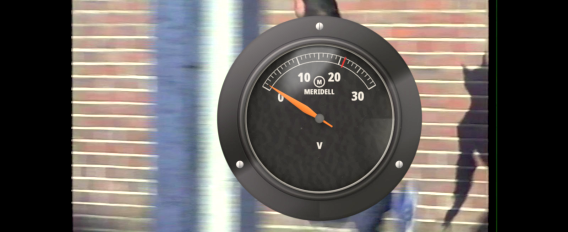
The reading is 1 V
